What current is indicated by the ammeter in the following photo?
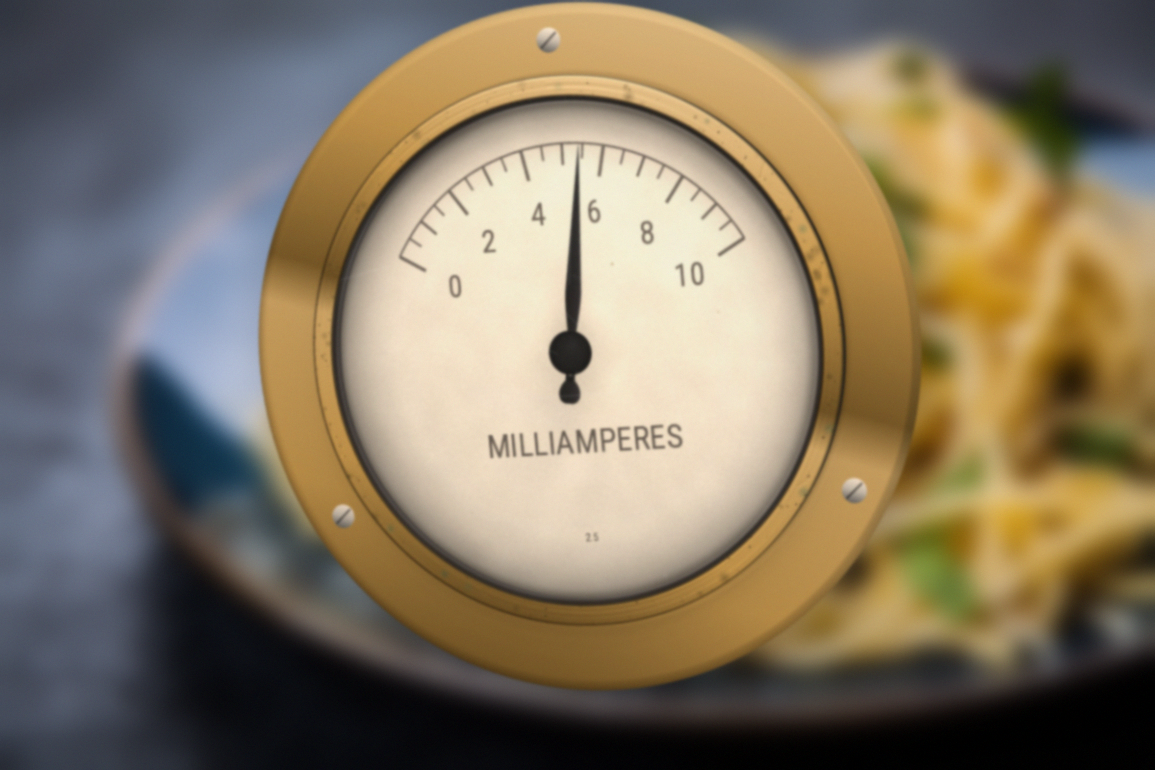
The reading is 5.5 mA
